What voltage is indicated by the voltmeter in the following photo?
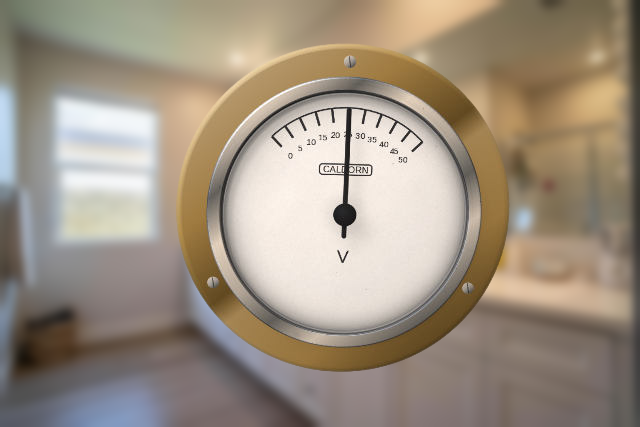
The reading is 25 V
